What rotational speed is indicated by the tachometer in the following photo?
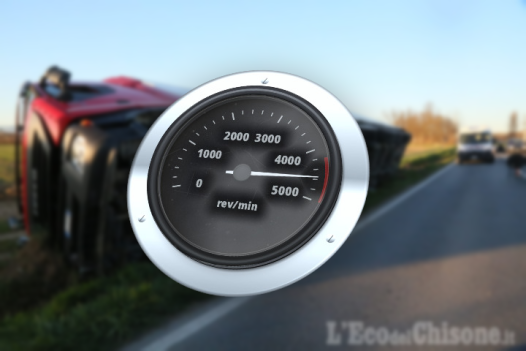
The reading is 4600 rpm
